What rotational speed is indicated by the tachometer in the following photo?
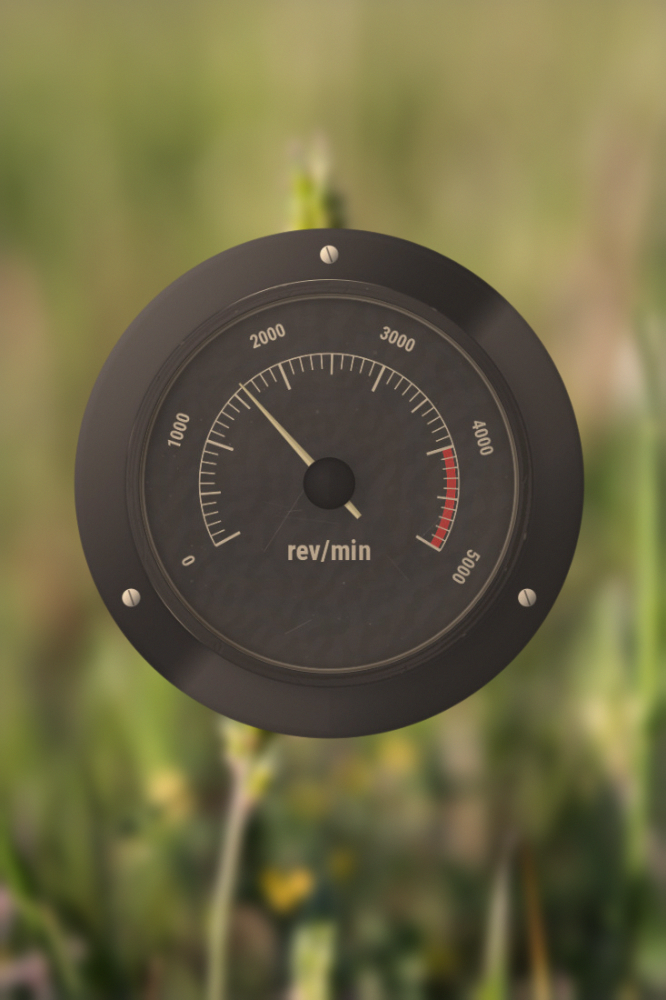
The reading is 1600 rpm
